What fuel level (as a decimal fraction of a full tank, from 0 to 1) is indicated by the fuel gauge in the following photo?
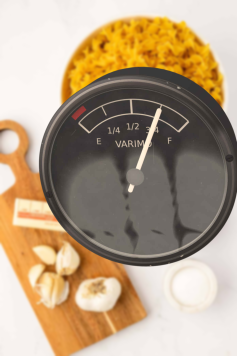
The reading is 0.75
